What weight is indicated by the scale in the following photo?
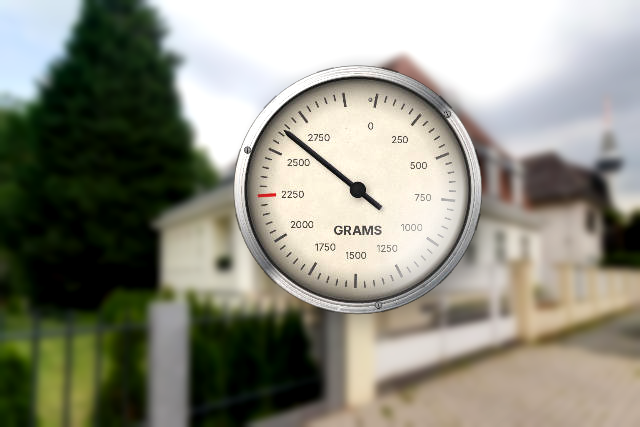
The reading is 2625 g
